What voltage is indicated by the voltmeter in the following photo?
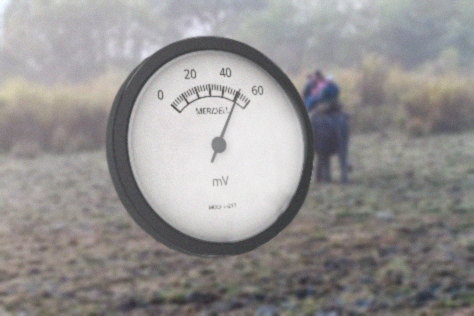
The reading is 50 mV
